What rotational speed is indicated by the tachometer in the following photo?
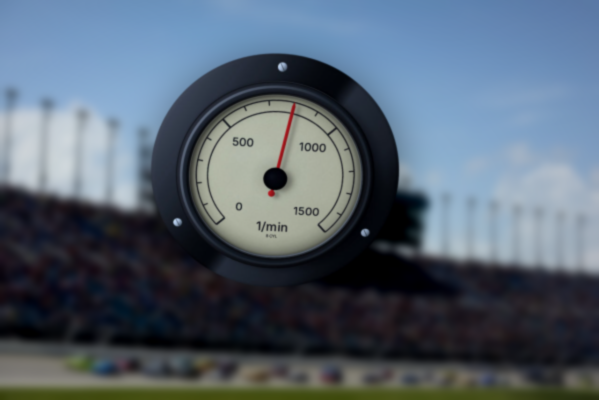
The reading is 800 rpm
